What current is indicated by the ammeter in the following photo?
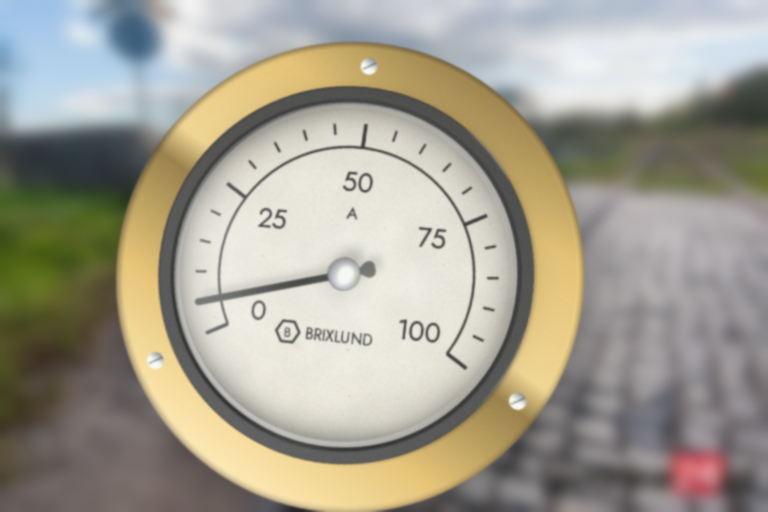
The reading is 5 A
